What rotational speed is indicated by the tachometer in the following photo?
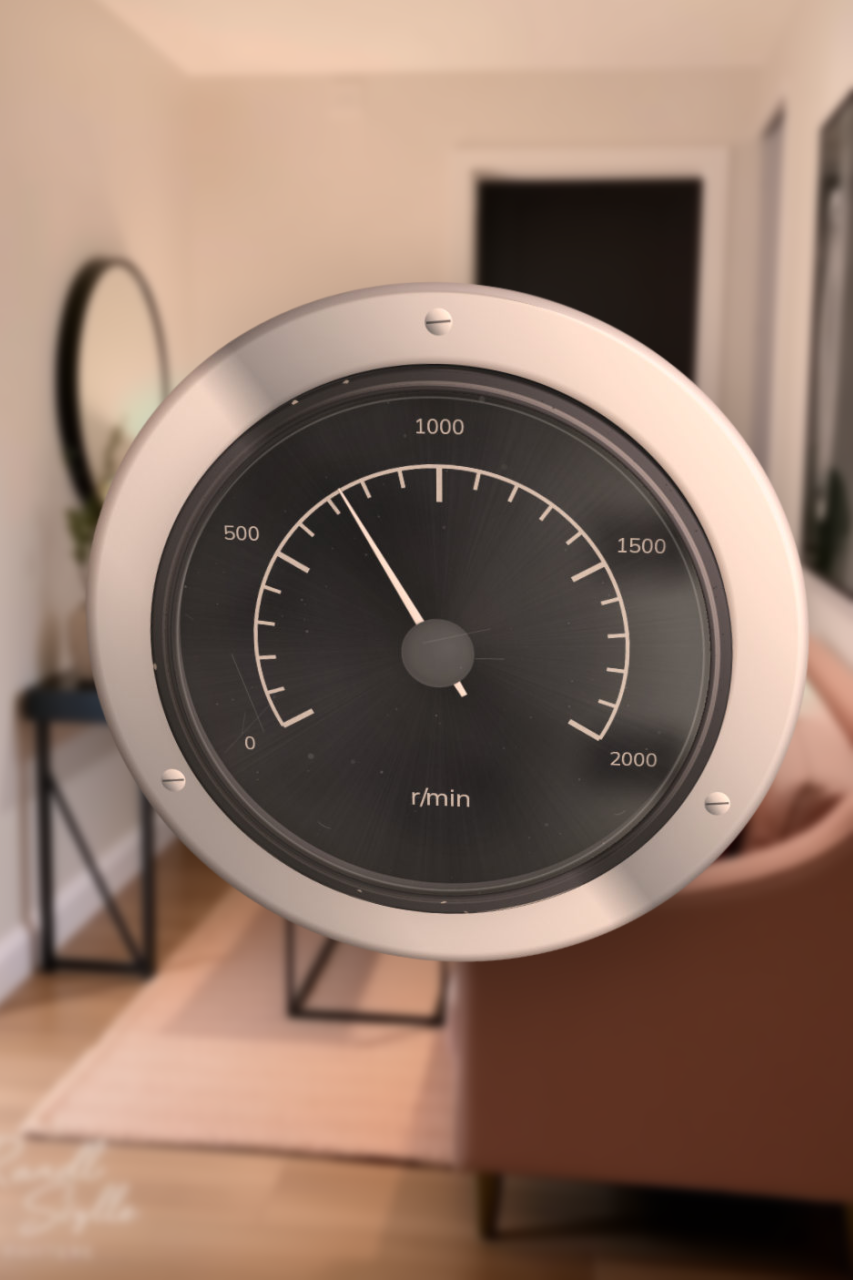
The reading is 750 rpm
